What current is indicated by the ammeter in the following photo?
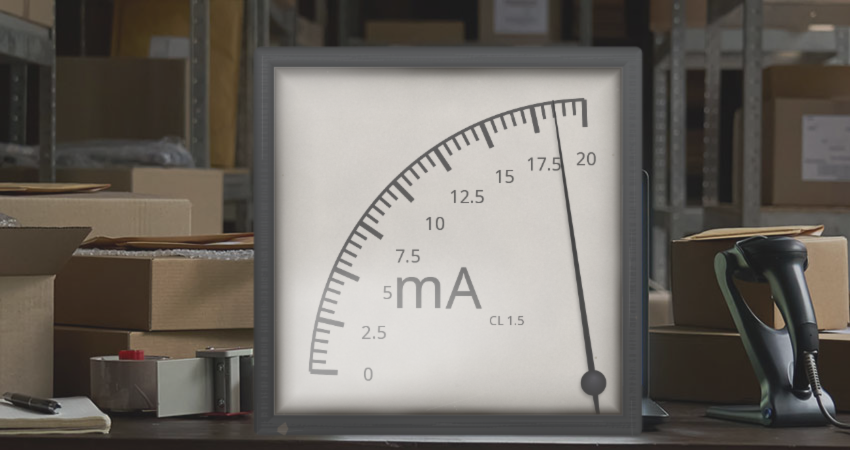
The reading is 18.5 mA
